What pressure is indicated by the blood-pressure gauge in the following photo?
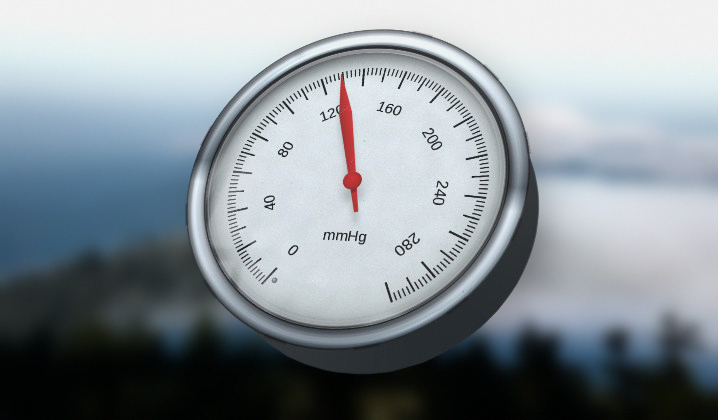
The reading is 130 mmHg
